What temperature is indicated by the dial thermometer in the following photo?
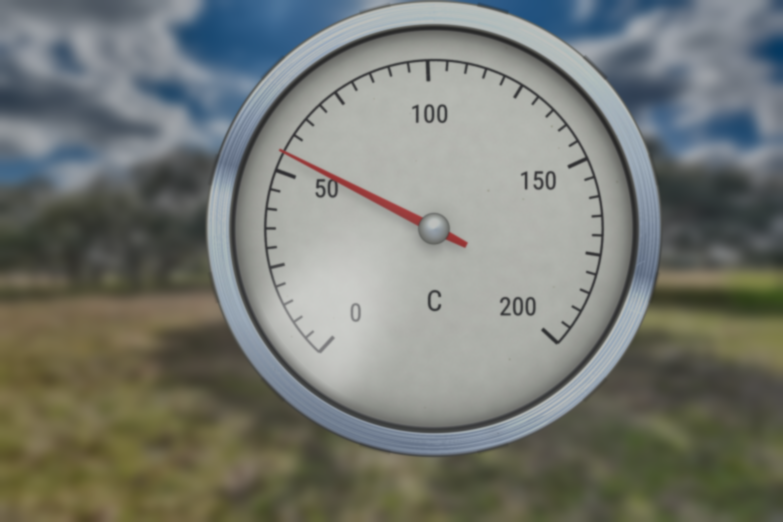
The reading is 55 °C
